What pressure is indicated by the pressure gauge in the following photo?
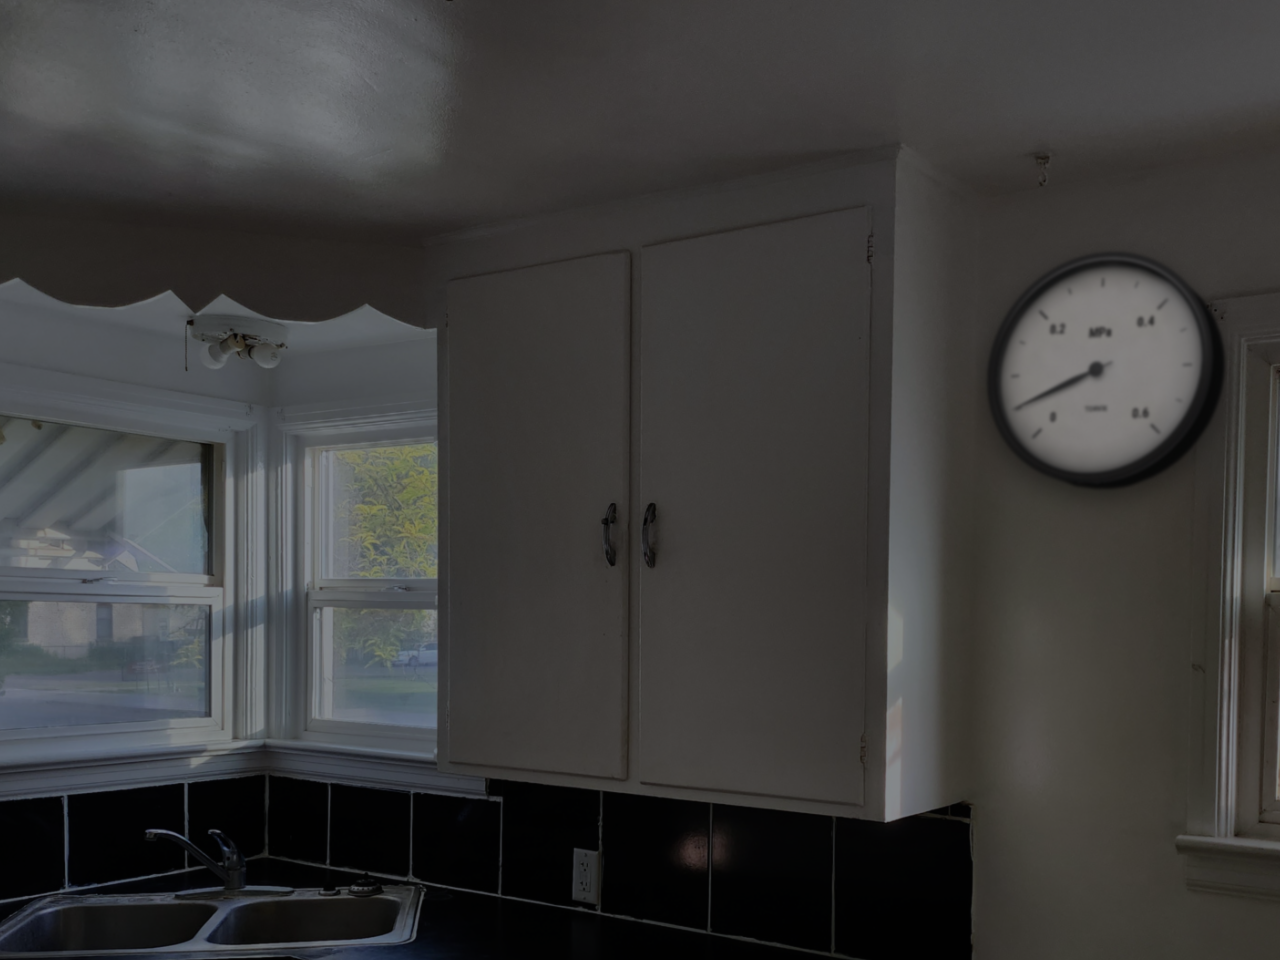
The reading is 0.05 MPa
